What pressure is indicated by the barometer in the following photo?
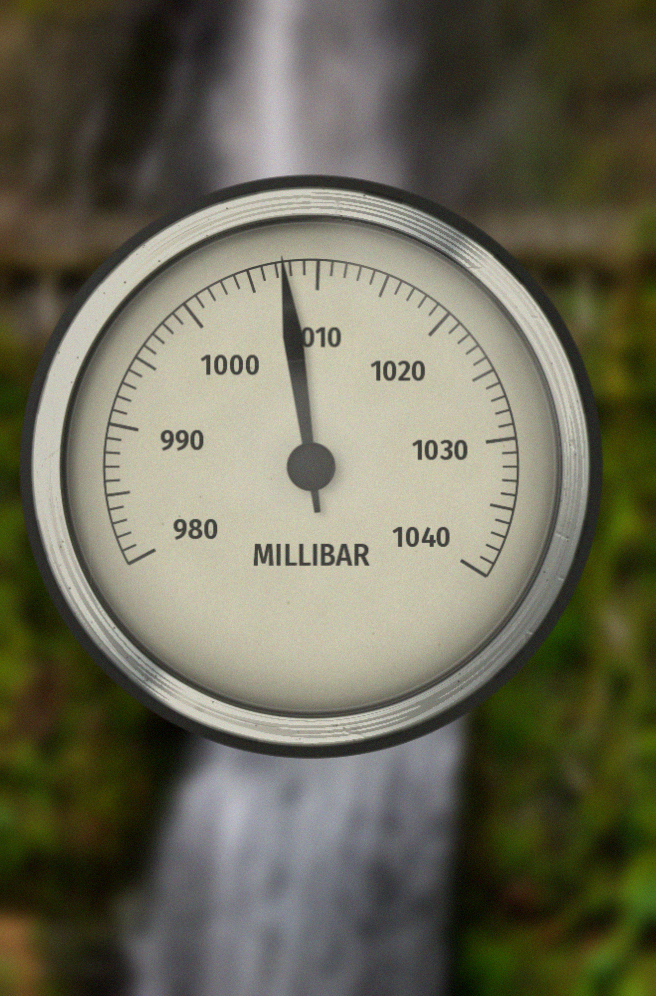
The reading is 1007.5 mbar
